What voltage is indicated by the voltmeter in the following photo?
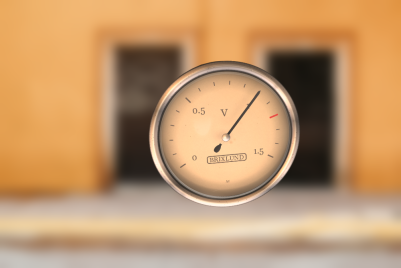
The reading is 1 V
